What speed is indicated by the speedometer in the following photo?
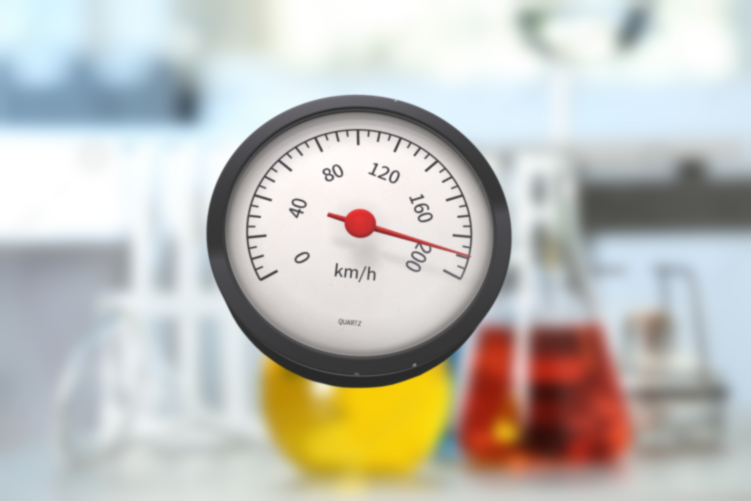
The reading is 190 km/h
